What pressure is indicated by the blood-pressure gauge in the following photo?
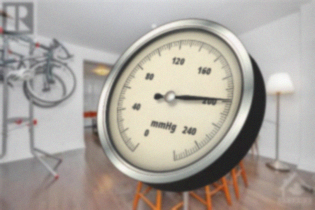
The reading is 200 mmHg
